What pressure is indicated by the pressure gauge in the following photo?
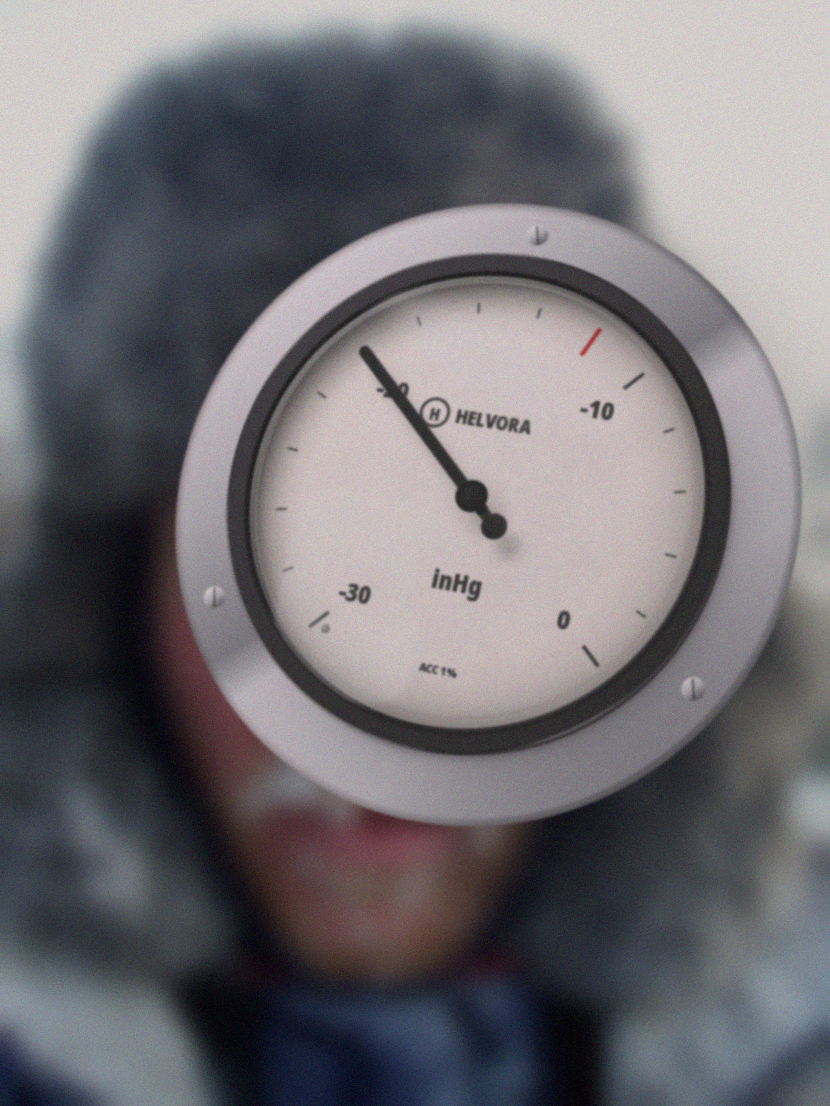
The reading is -20 inHg
